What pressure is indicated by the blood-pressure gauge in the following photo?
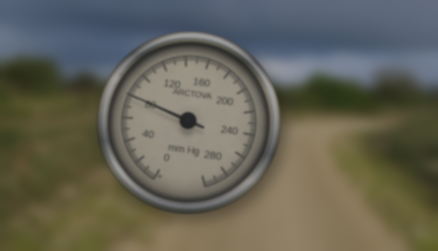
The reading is 80 mmHg
